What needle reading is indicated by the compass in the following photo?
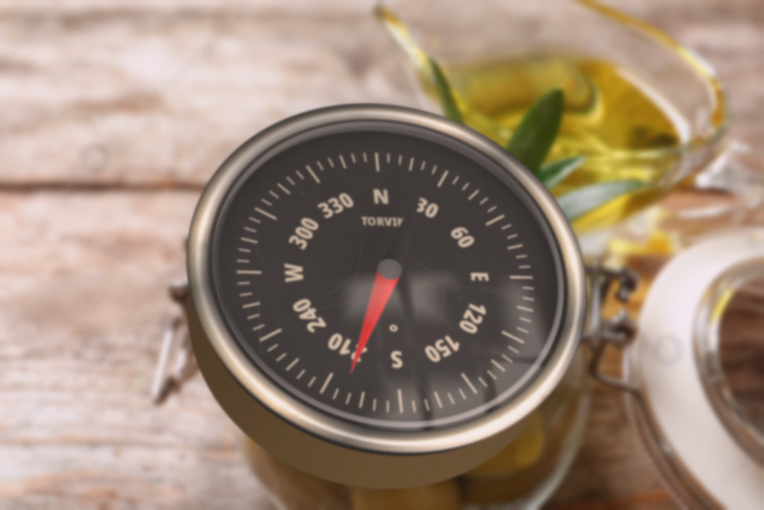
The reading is 202.5 °
